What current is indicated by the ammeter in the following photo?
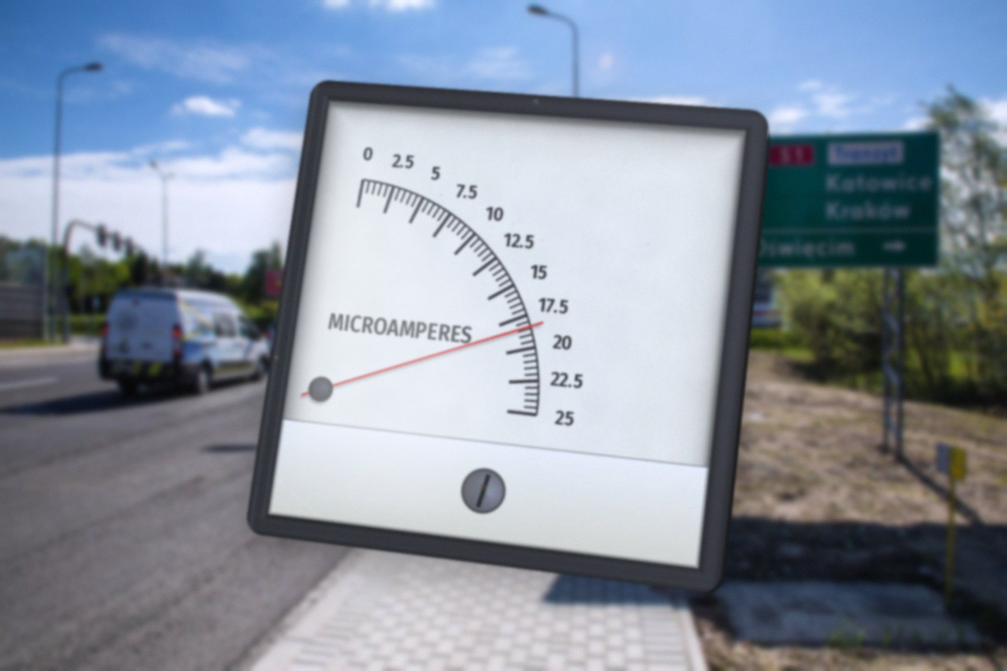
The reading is 18.5 µA
